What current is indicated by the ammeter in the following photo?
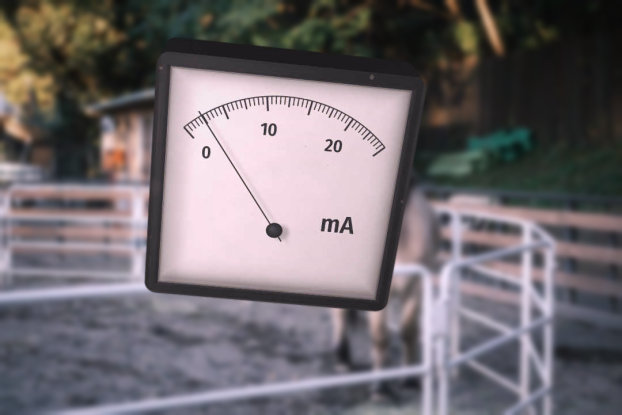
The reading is 2.5 mA
